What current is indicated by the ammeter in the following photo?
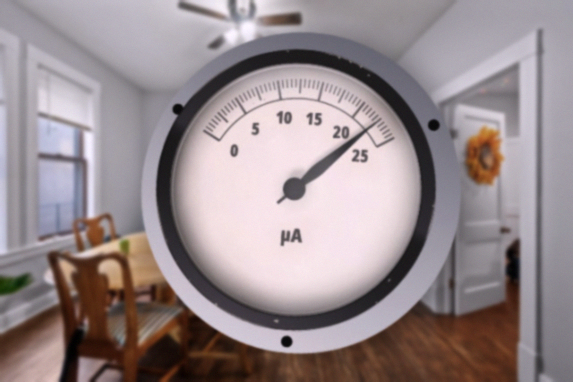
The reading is 22.5 µA
